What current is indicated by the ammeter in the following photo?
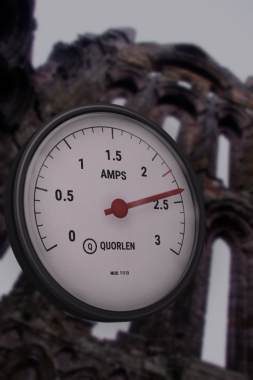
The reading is 2.4 A
